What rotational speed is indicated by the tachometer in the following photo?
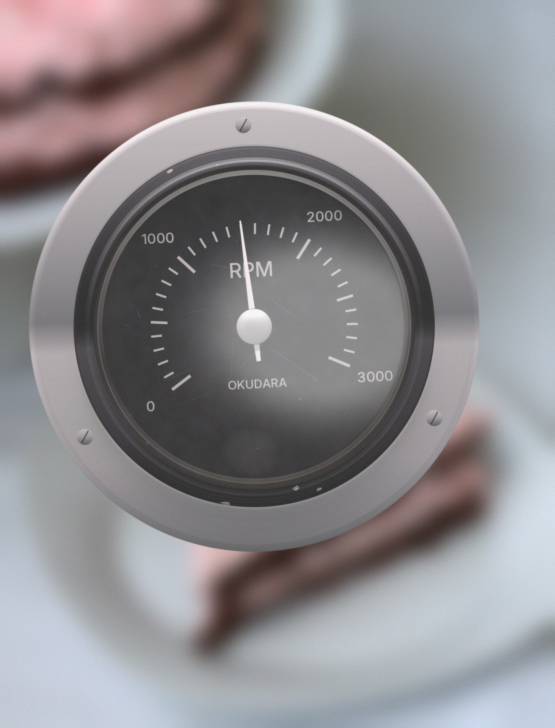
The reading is 1500 rpm
